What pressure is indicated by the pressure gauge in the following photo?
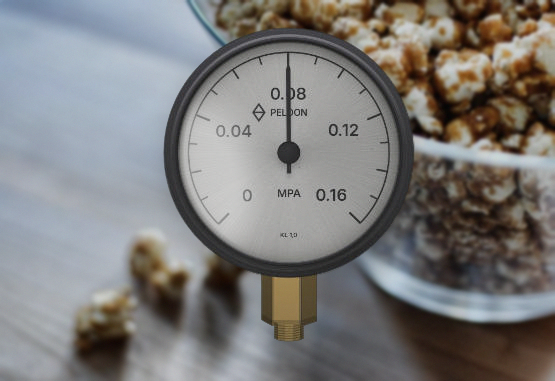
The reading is 0.08 MPa
